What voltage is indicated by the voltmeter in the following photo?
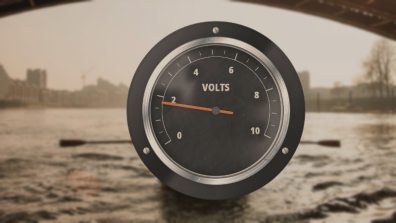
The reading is 1.75 V
